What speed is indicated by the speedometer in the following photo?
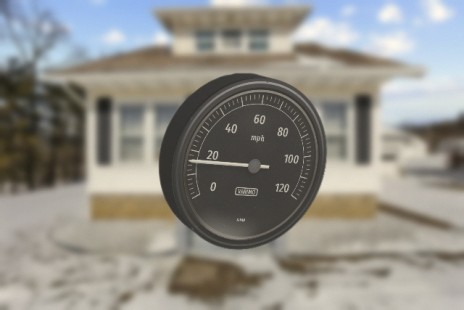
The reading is 16 mph
